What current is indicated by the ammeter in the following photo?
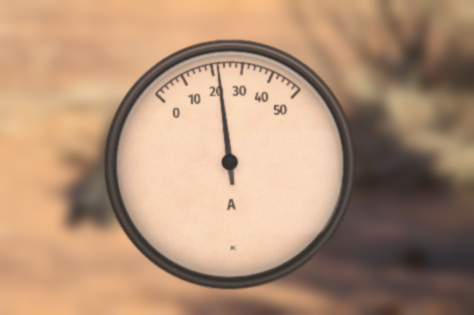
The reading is 22 A
